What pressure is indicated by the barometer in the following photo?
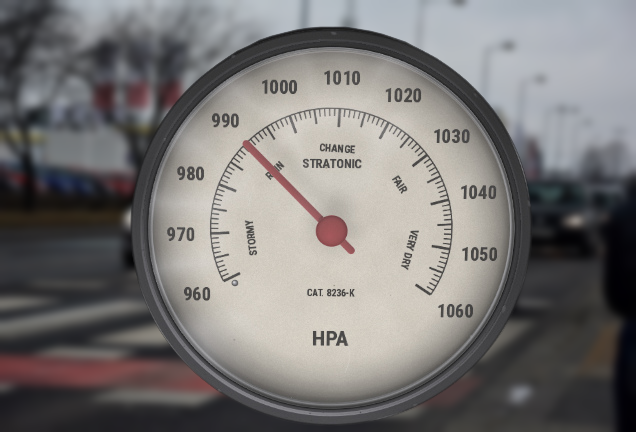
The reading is 990 hPa
